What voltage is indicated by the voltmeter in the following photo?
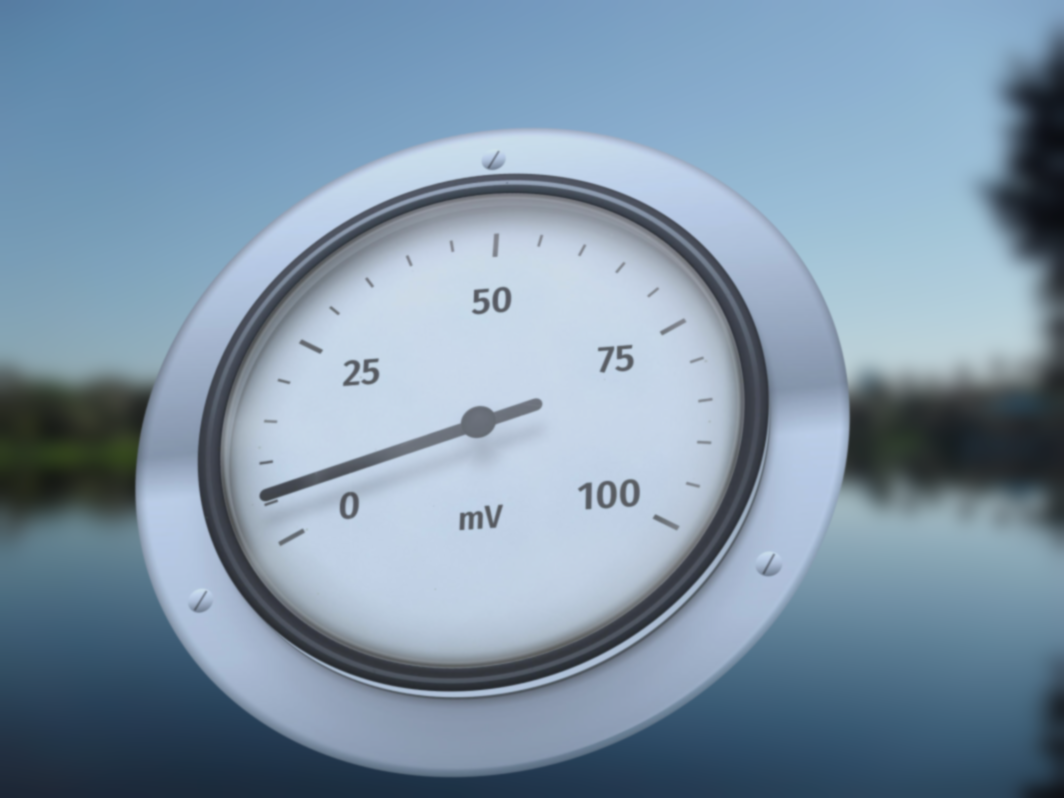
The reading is 5 mV
